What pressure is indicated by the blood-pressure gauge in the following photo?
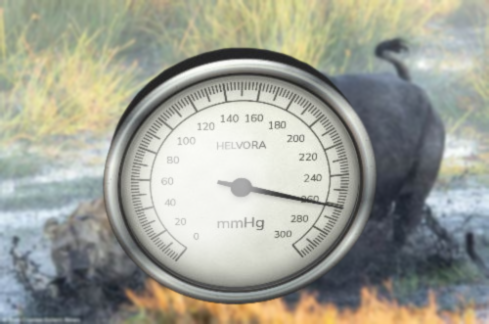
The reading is 260 mmHg
